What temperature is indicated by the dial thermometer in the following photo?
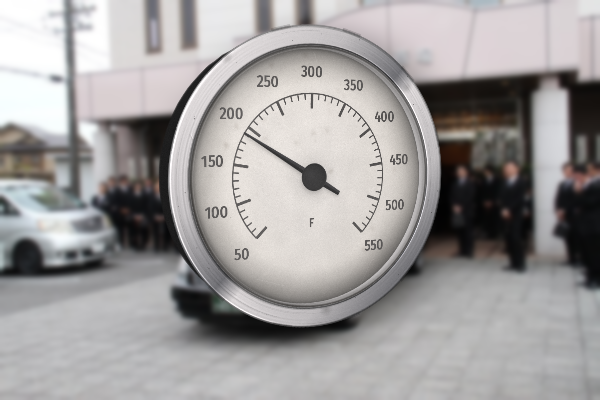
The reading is 190 °F
